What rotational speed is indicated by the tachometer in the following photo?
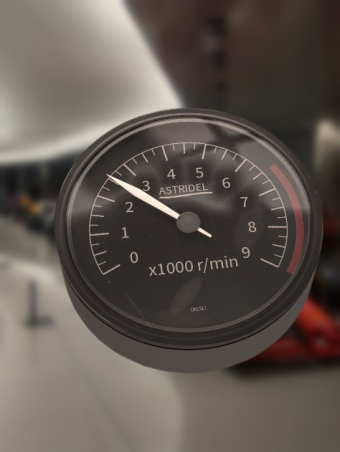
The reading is 2500 rpm
